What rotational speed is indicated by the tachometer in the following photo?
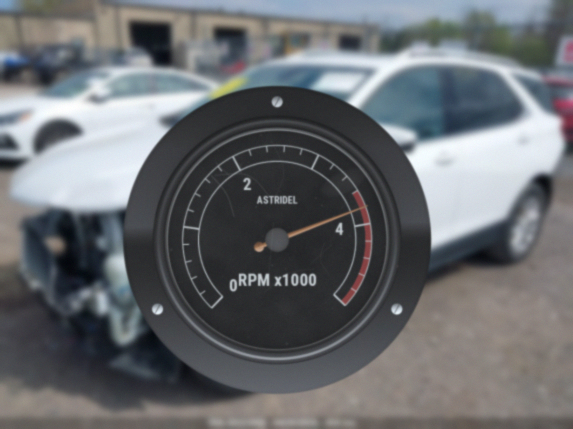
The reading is 3800 rpm
